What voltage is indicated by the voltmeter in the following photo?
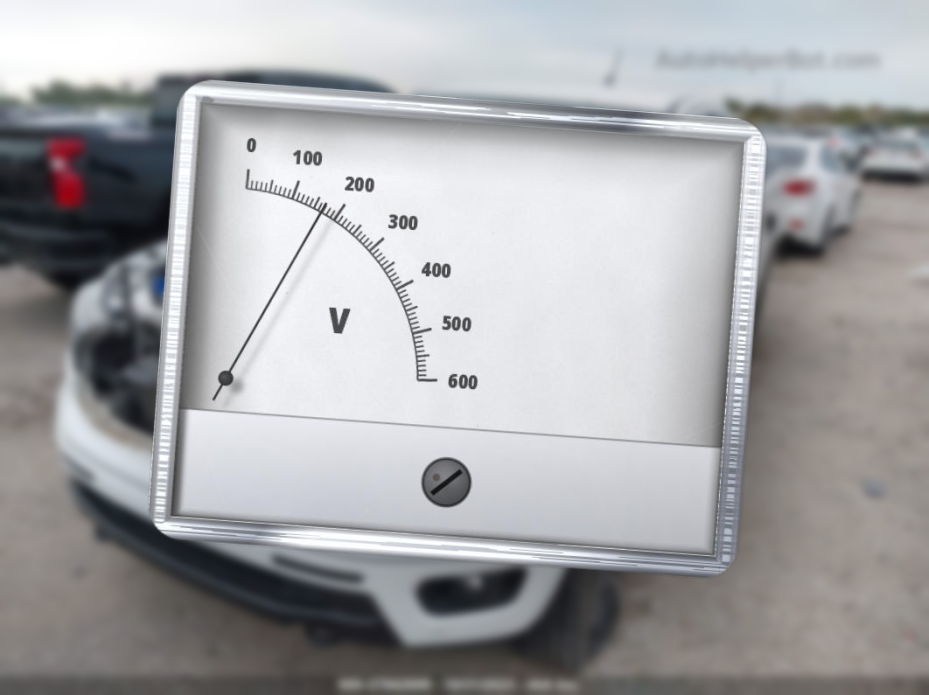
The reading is 170 V
